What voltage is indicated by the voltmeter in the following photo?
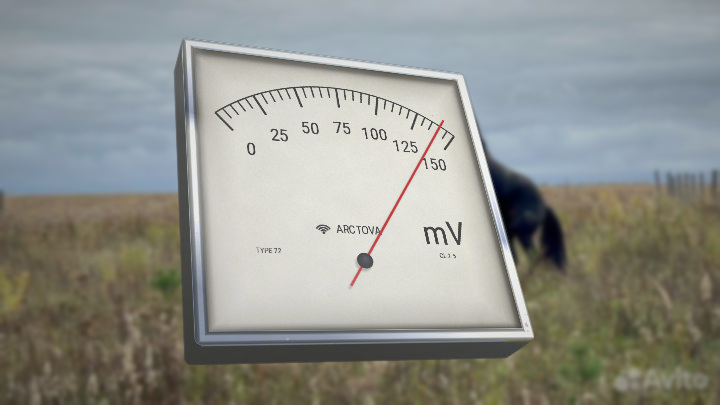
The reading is 140 mV
